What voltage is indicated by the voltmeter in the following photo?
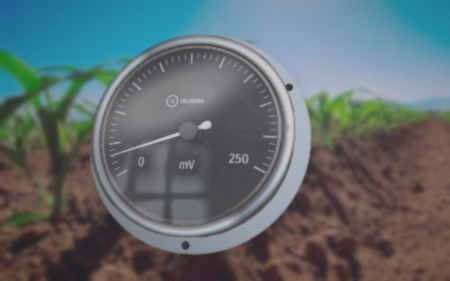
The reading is 15 mV
